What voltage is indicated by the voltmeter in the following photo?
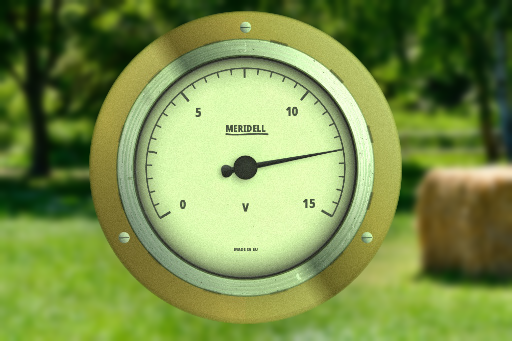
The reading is 12.5 V
